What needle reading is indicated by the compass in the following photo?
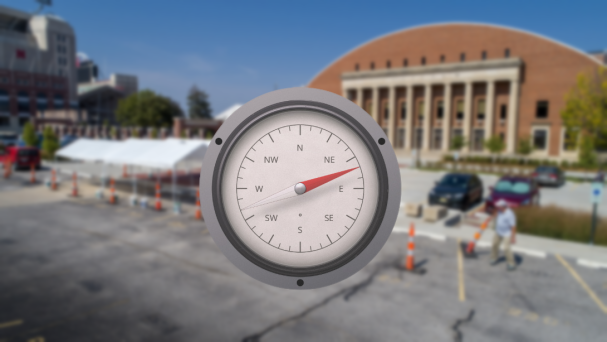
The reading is 70 °
